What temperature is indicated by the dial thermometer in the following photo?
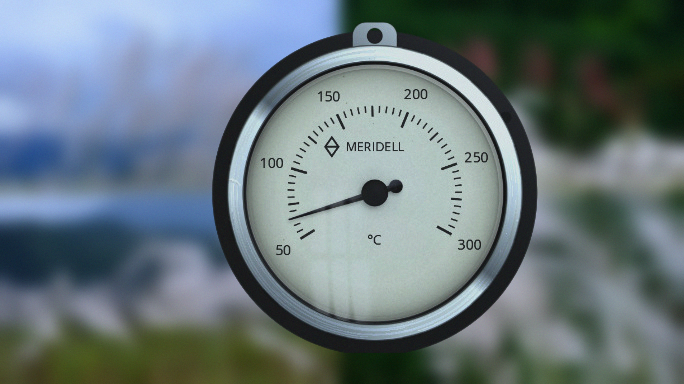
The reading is 65 °C
